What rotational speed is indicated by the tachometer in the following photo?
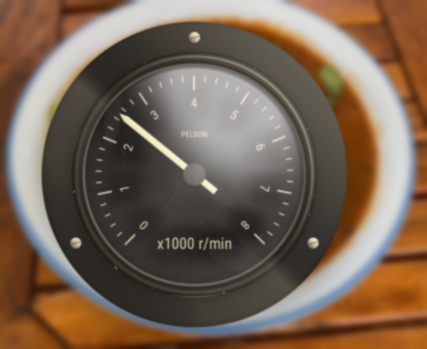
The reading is 2500 rpm
